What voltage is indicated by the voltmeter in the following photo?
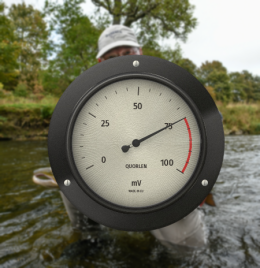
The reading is 75 mV
